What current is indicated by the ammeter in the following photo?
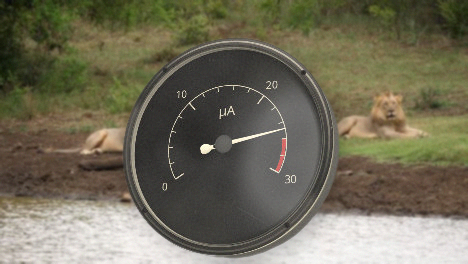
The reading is 25 µA
